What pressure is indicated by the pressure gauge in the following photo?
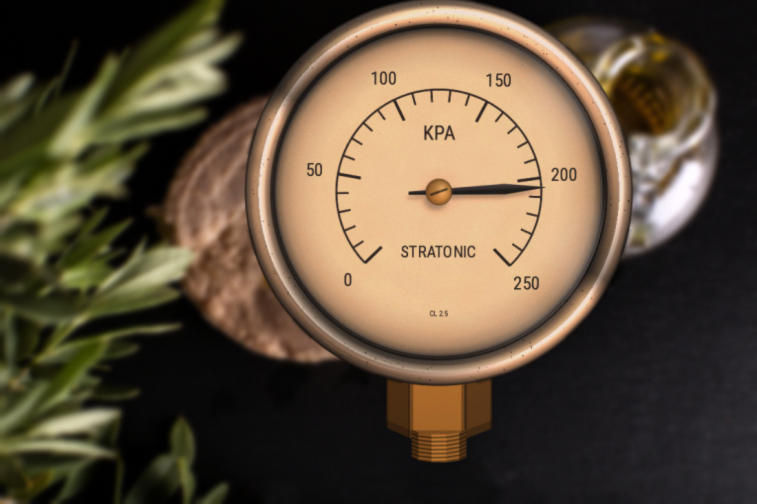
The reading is 205 kPa
